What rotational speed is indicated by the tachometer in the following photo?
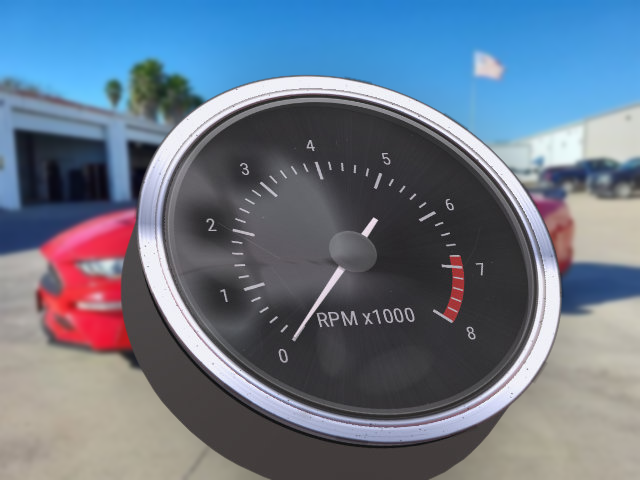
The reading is 0 rpm
